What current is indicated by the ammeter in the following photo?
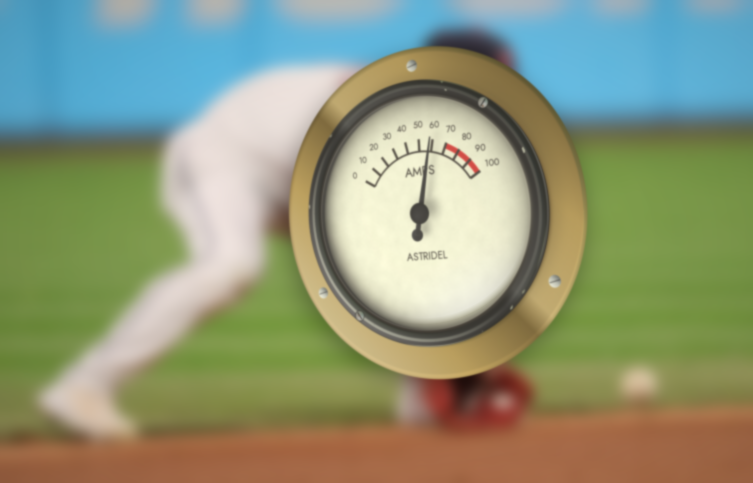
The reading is 60 A
